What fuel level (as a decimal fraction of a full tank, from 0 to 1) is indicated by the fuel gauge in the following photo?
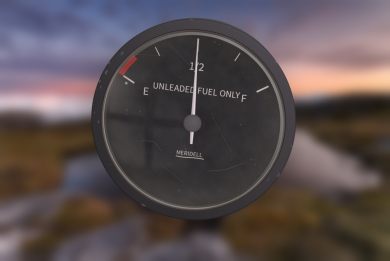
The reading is 0.5
